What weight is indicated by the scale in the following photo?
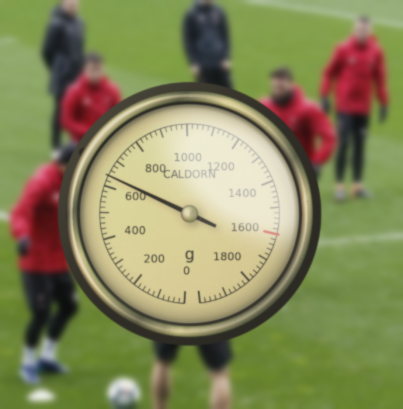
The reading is 640 g
